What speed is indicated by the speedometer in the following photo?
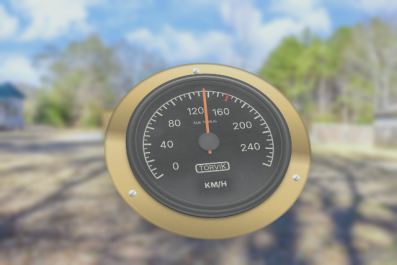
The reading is 135 km/h
